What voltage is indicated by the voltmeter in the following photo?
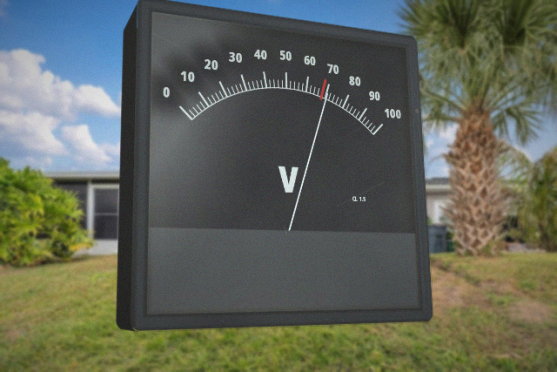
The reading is 70 V
